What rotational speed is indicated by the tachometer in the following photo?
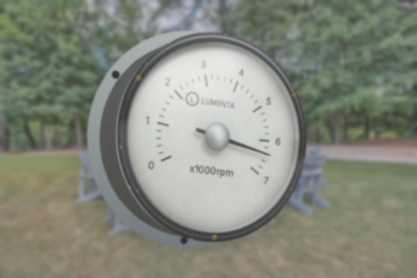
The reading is 6400 rpm
